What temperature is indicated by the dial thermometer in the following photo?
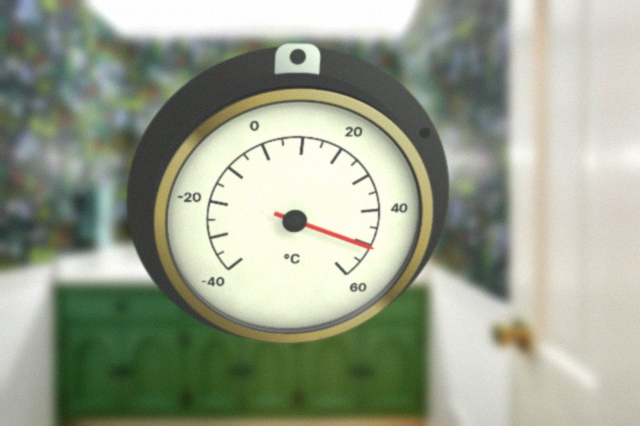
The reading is 50 °C
